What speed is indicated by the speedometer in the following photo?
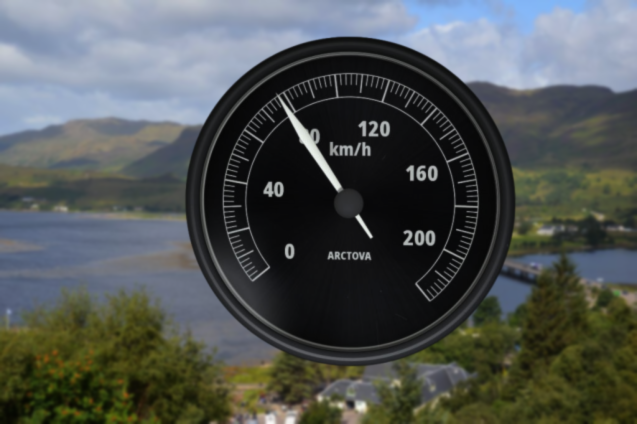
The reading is 78 km/h
